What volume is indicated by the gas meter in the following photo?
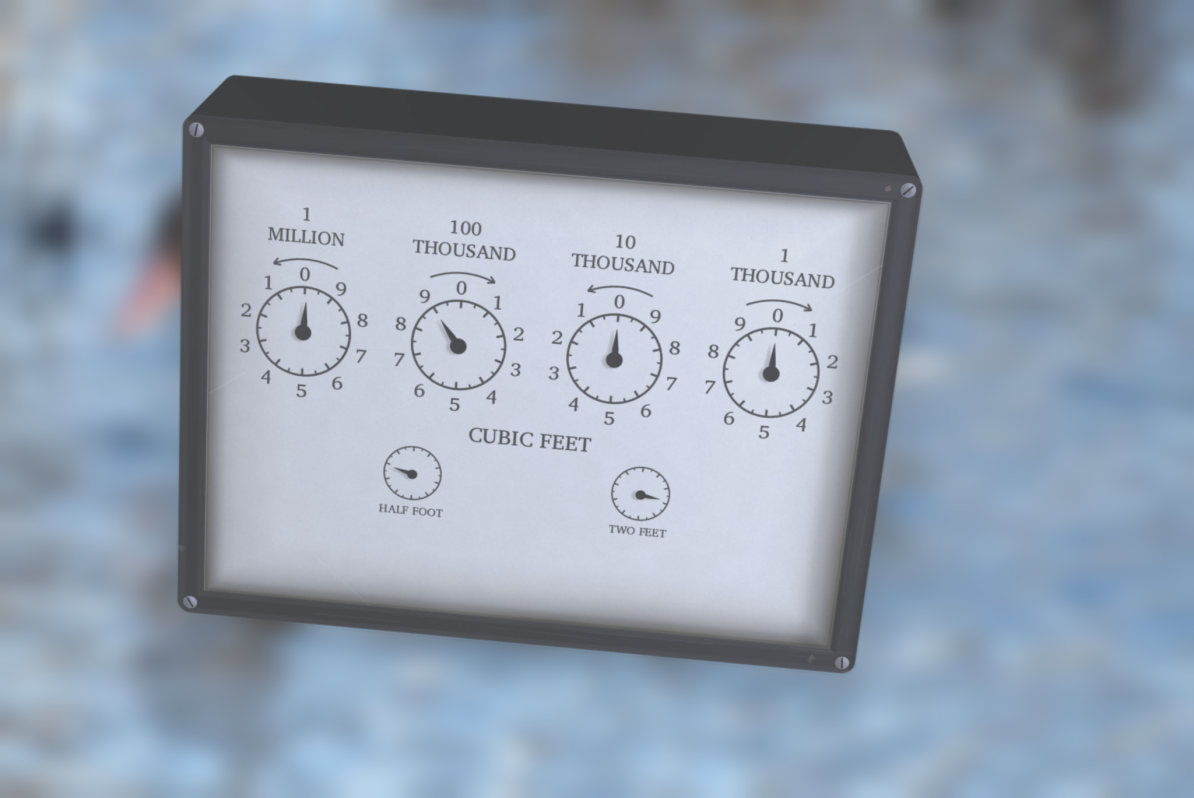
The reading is 990000 ft³
